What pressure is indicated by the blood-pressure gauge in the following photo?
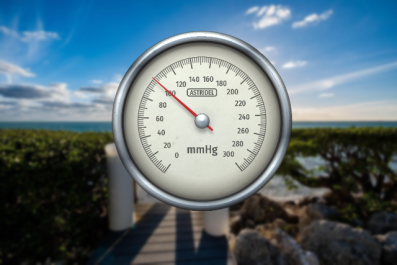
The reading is 100 mmHg
